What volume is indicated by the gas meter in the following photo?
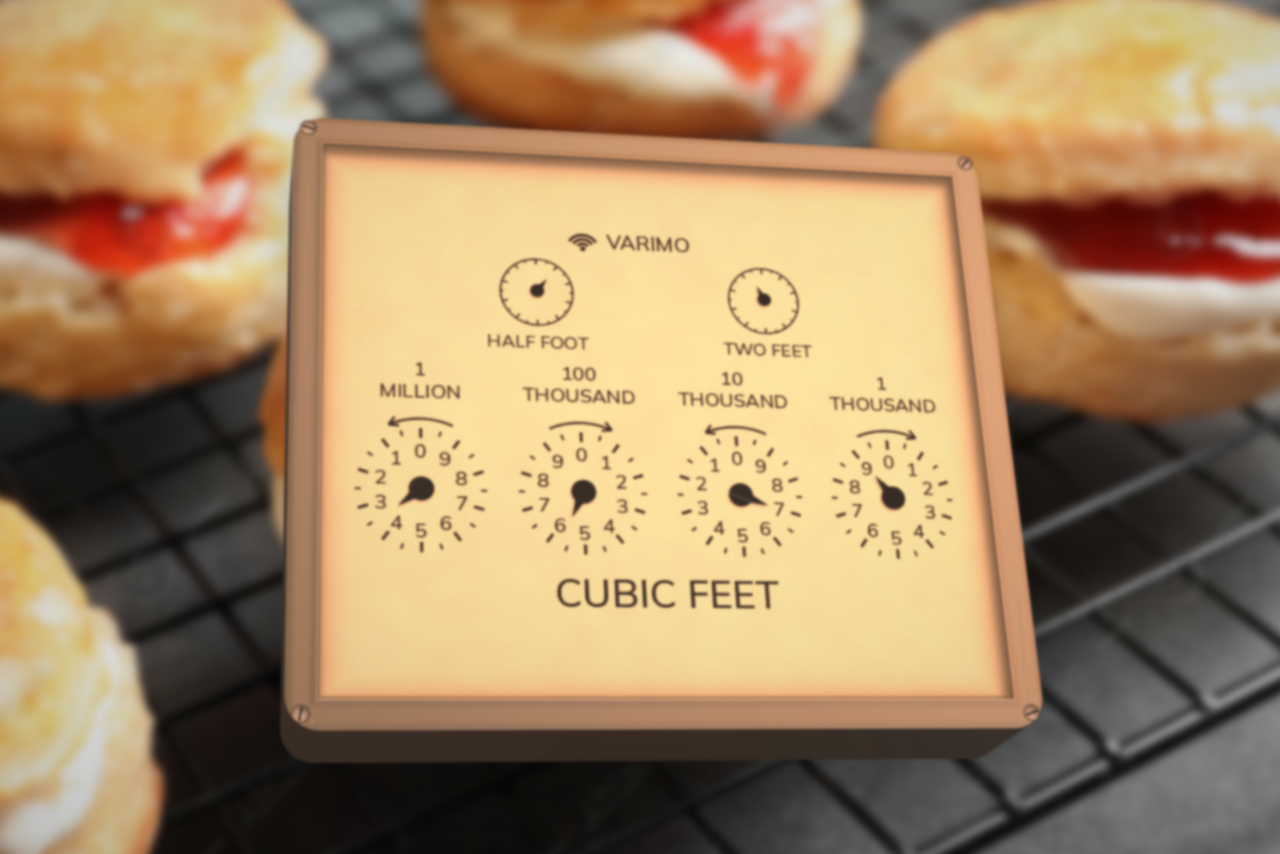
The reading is 356900 ft³
